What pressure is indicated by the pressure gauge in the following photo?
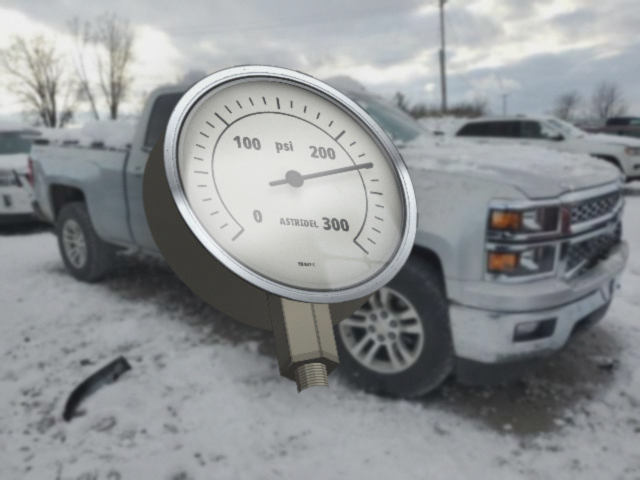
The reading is 230 psi
